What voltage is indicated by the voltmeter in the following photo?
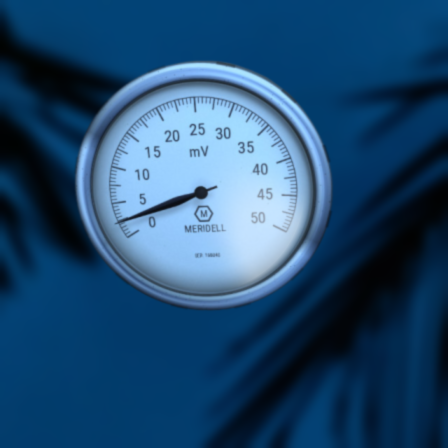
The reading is 2.5 mV
